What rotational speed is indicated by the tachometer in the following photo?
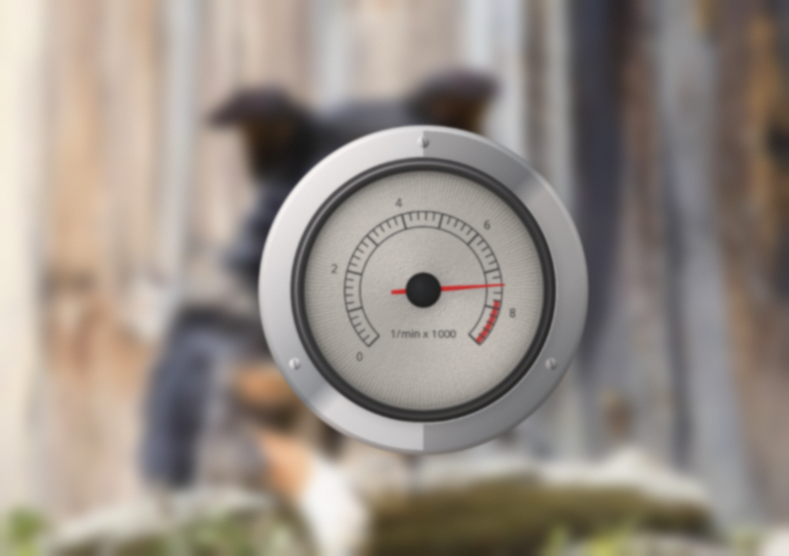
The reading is 7400 rpm
